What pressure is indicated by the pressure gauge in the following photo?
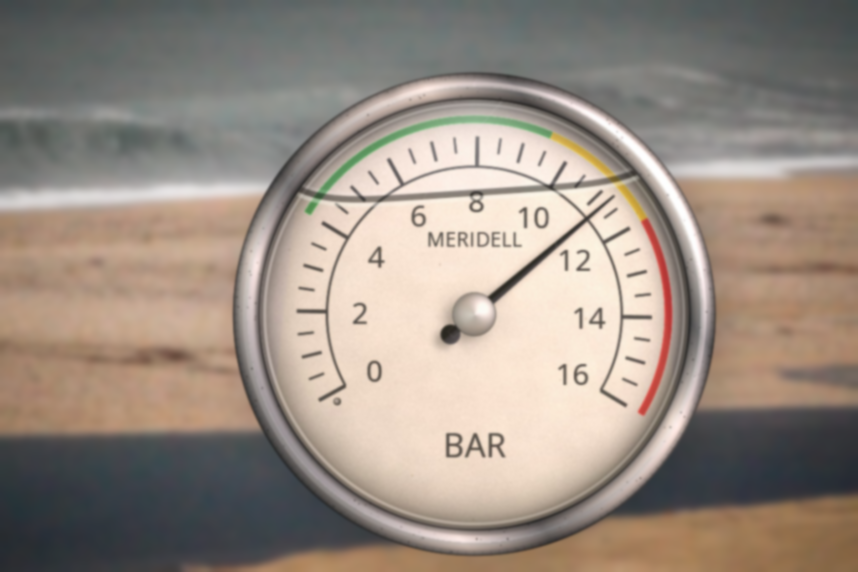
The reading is 11.25 bar
